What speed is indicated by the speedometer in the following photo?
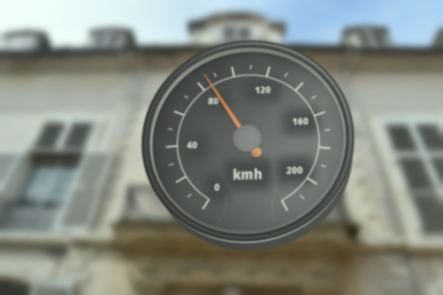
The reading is 85 km/h
